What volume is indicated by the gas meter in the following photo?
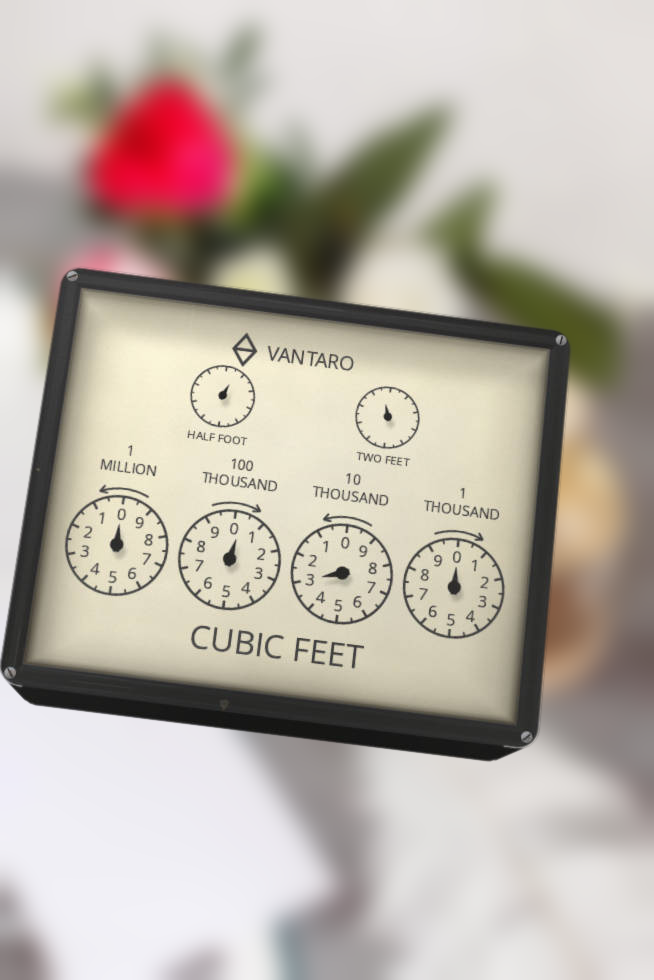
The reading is 3000 ft³
